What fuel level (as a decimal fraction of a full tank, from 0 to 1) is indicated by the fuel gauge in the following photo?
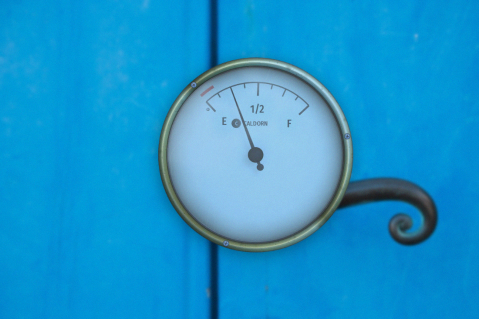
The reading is 0.25
